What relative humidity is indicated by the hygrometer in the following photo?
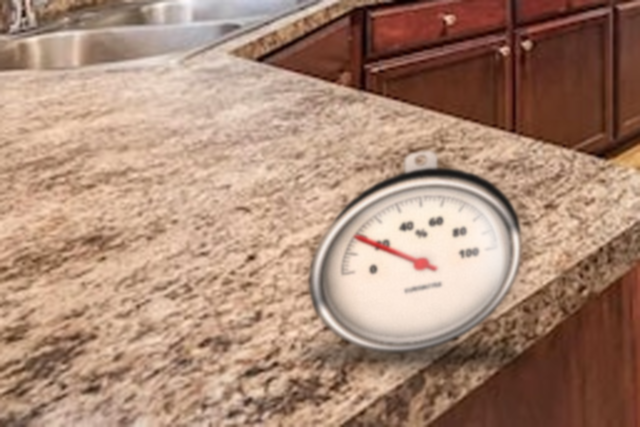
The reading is 20 %
